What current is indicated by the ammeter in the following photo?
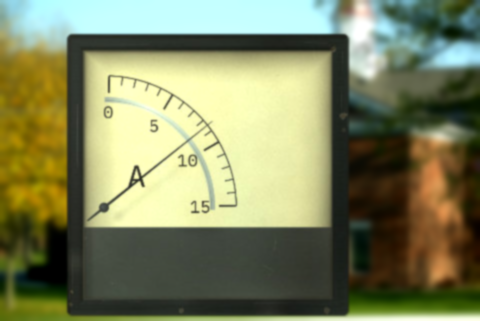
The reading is 8.5 A
